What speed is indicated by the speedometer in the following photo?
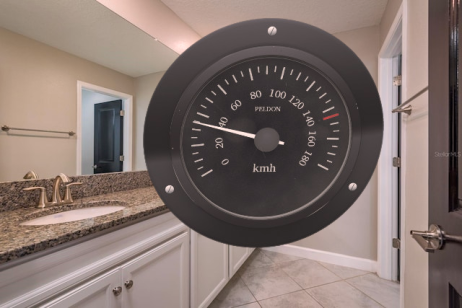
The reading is 35 km/h
